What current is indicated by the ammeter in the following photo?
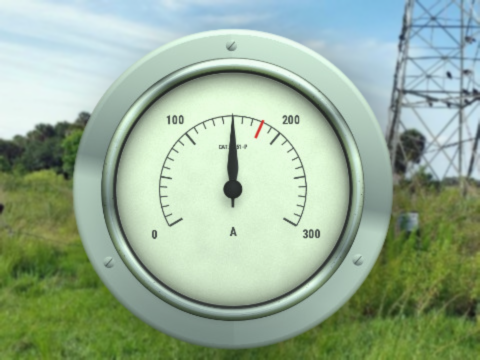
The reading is 150 A
